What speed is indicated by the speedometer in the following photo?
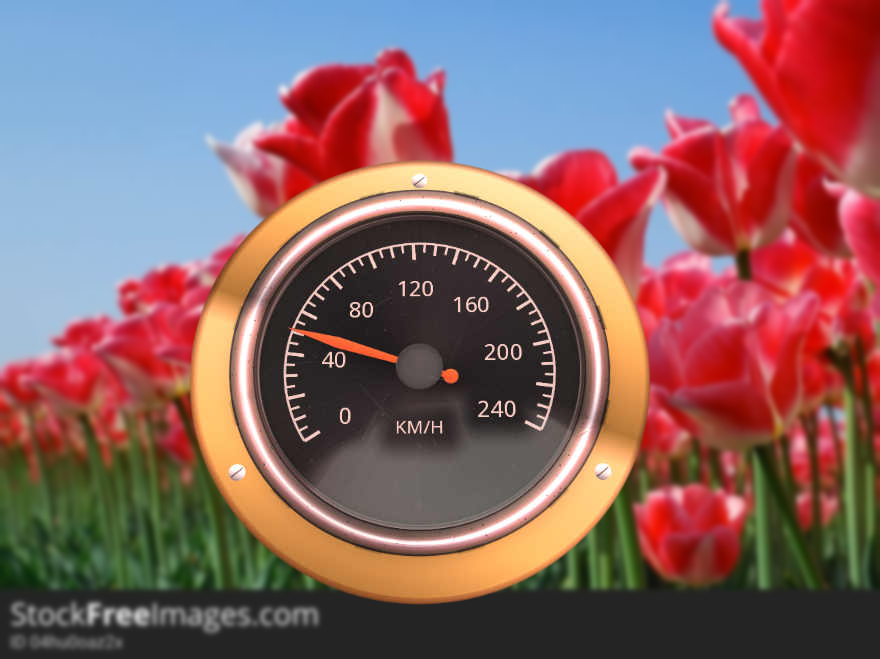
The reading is 50 km/h
